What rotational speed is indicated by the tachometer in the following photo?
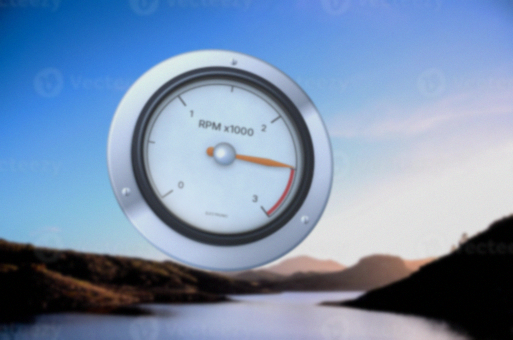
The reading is 2500 rpm
